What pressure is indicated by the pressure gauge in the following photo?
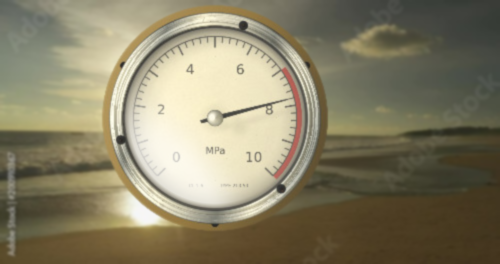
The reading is 7.8 MPa
